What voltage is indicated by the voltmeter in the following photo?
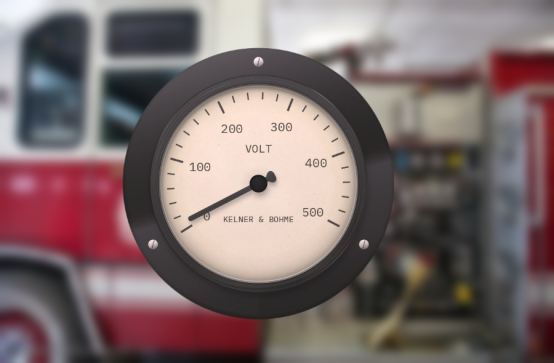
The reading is 10 V
